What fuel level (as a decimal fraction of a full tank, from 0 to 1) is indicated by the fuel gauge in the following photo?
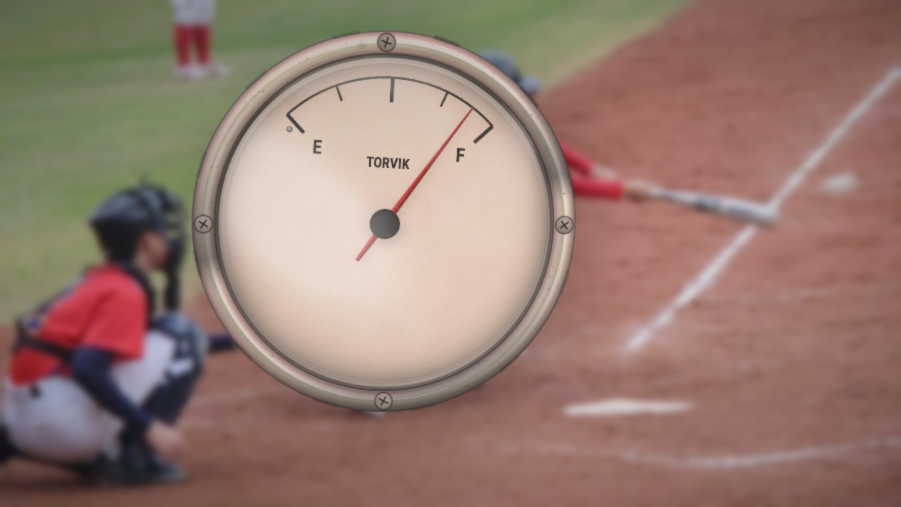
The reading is 0.875
